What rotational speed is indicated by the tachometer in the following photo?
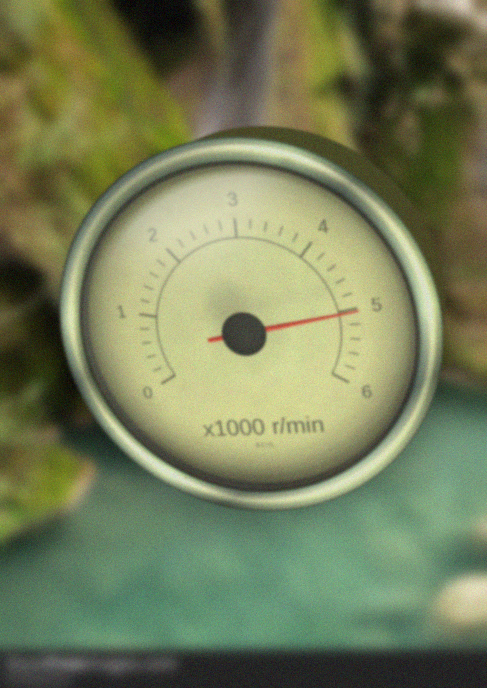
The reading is 5000 rpm
